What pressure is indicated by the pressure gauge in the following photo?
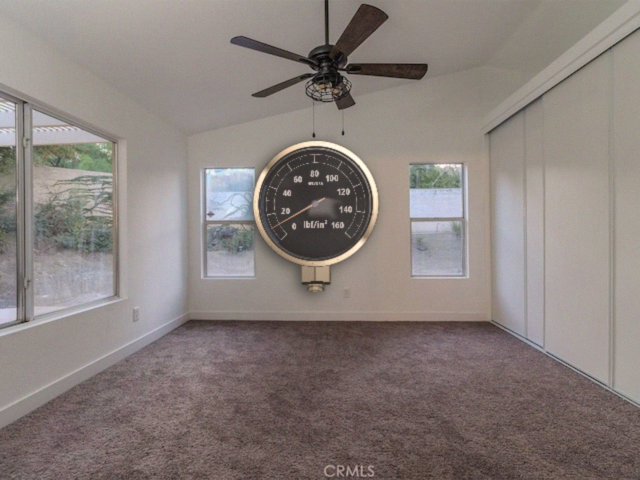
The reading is 10 psi
